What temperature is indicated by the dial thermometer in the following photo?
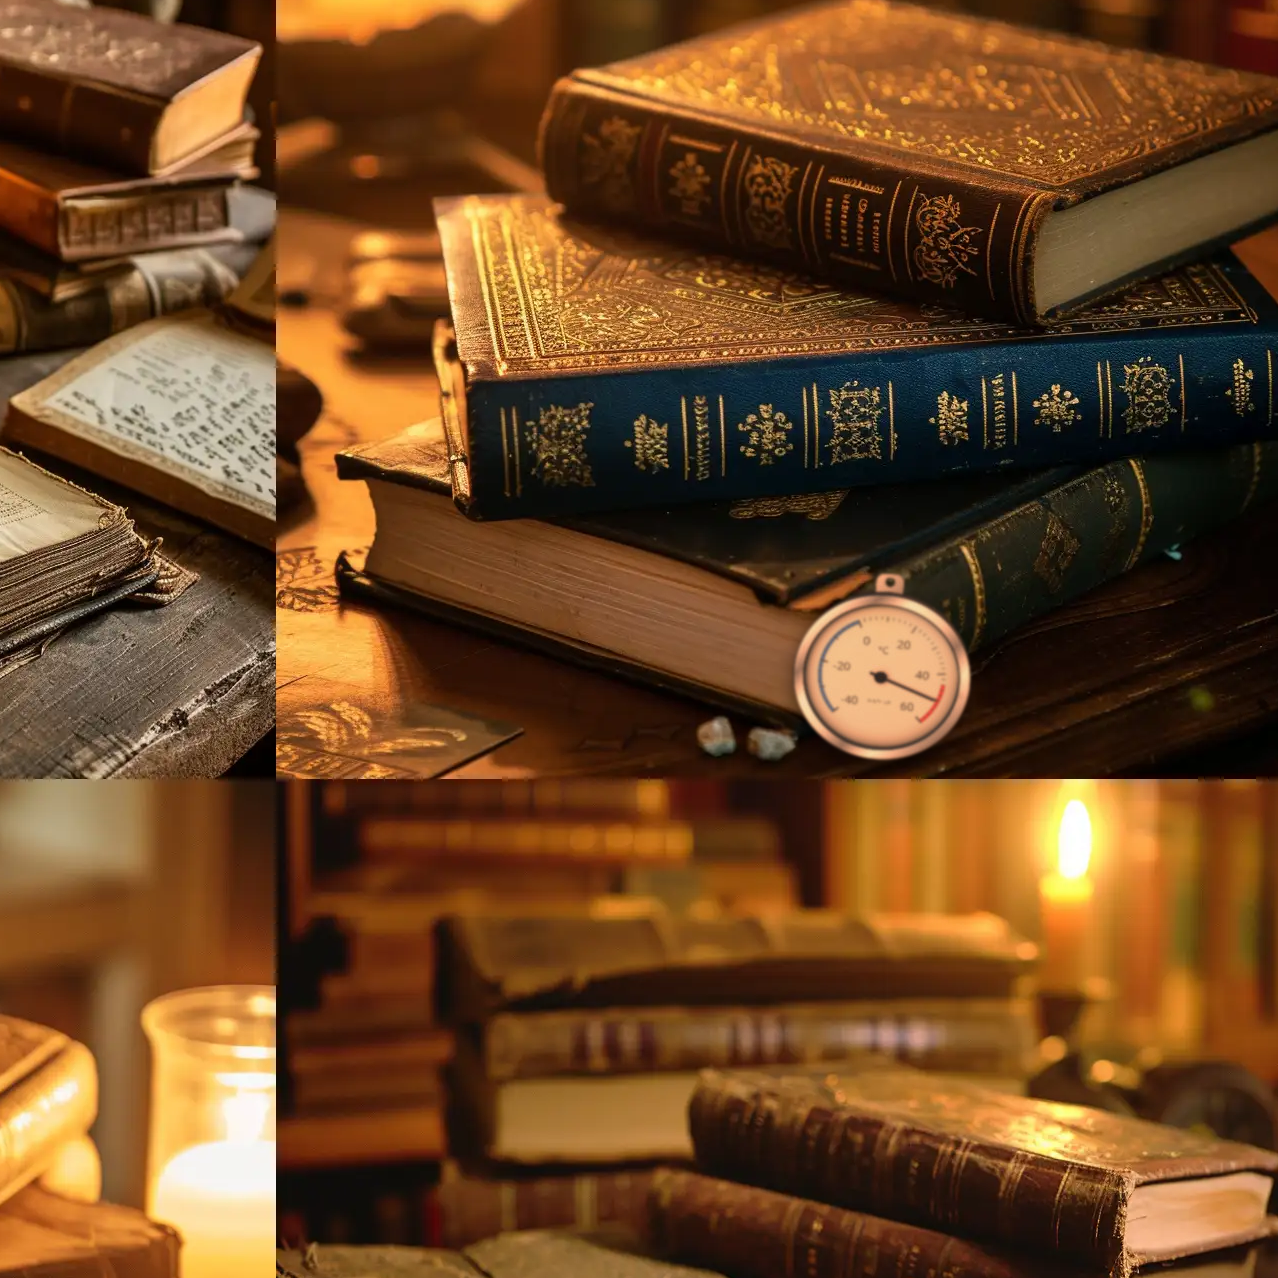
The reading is 50 °C
